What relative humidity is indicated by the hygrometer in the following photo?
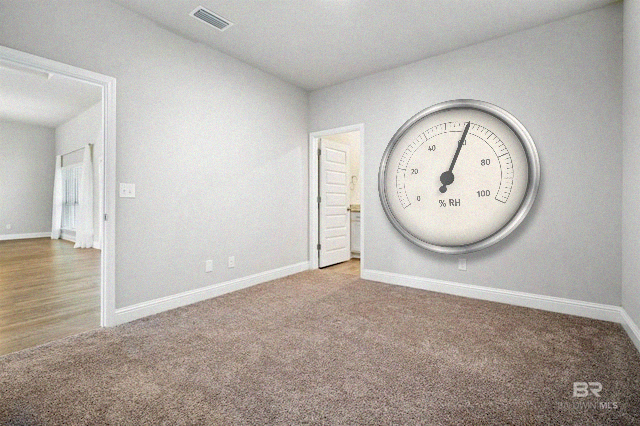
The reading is 60 %
